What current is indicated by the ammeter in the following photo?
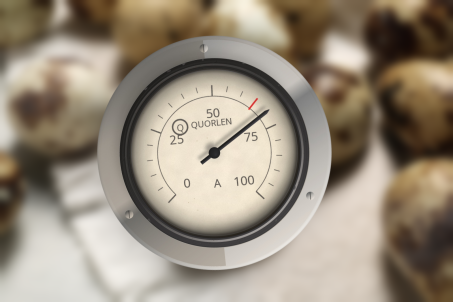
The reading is 70 A
